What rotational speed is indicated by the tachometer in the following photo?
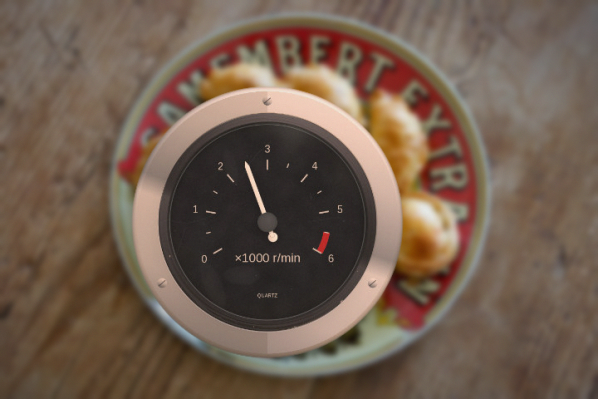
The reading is 2500 rpm
